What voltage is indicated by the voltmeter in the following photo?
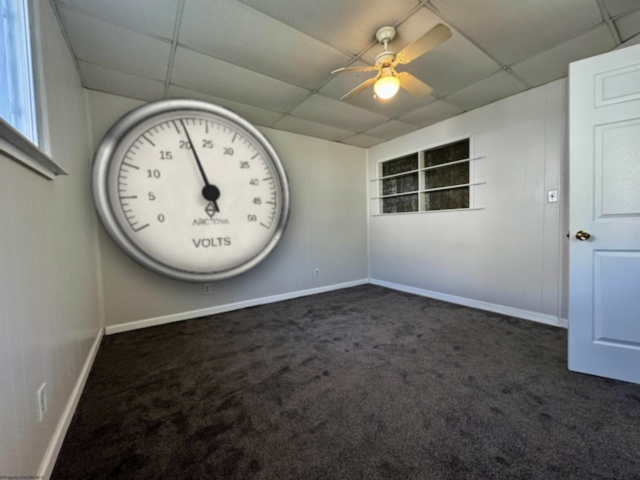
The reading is 21 V
